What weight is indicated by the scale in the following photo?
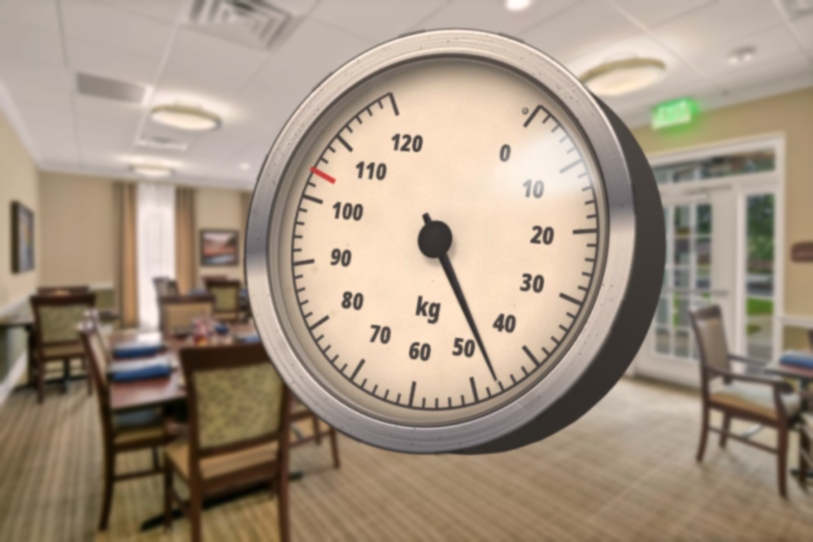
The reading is 46 kg
